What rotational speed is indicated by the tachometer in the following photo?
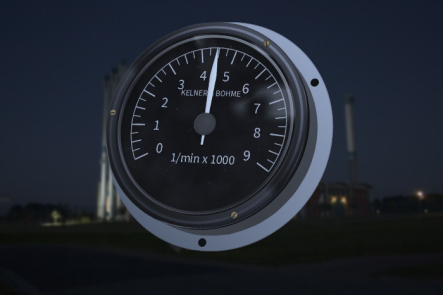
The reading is 4500 rpm
